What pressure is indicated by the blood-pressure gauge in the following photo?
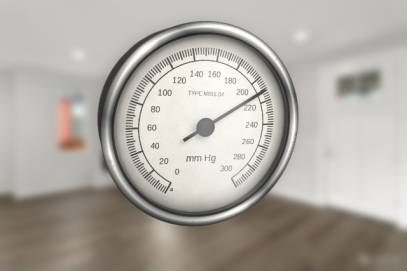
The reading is 210 mmHg
